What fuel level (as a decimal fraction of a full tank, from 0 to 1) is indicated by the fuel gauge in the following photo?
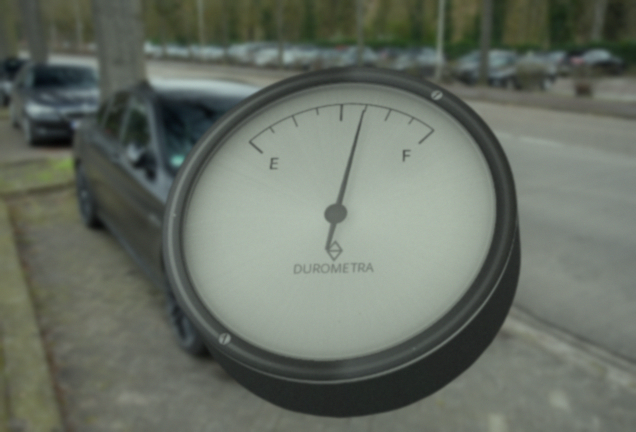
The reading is 0.625
